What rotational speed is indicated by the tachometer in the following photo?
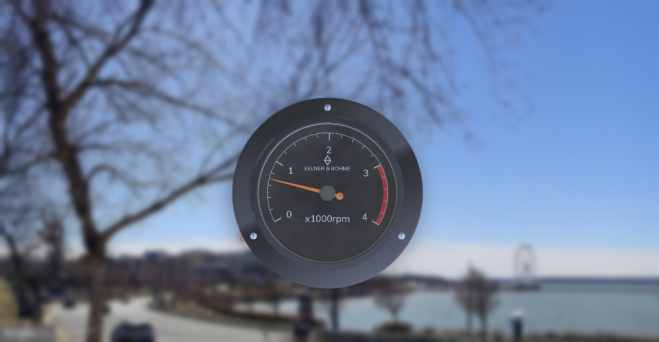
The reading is 700 rpm
